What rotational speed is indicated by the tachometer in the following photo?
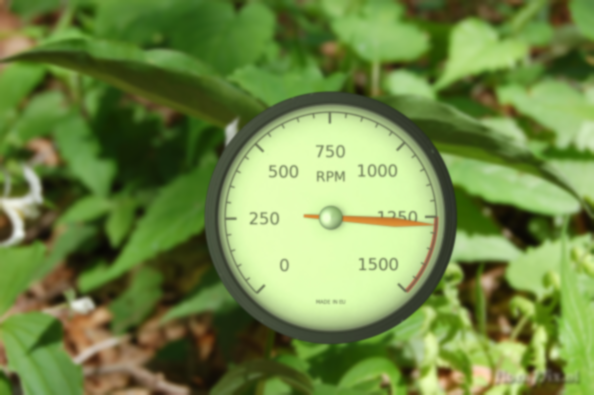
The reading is 1275 rpm
